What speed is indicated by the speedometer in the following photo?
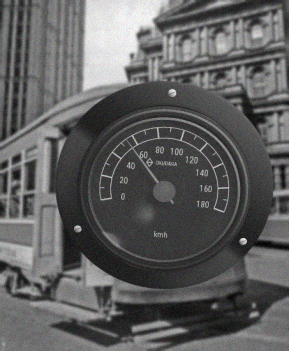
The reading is 55 km/h
